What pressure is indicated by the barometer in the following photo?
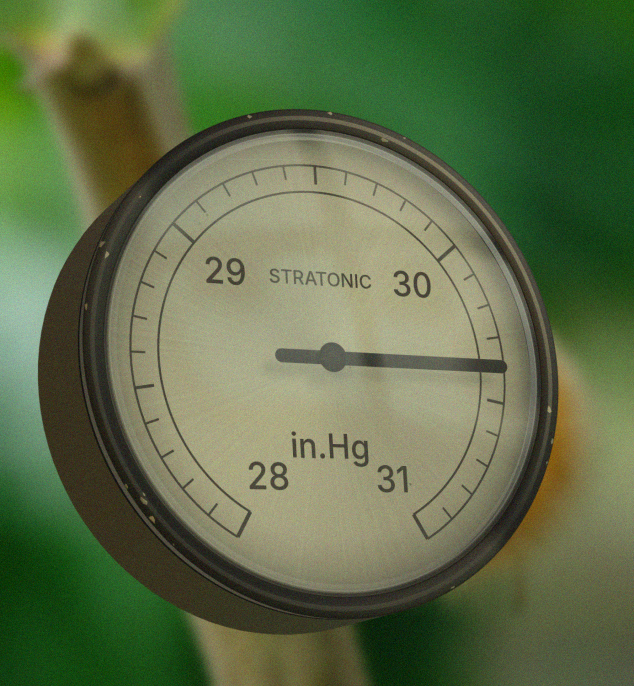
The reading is 30.4 inHg
